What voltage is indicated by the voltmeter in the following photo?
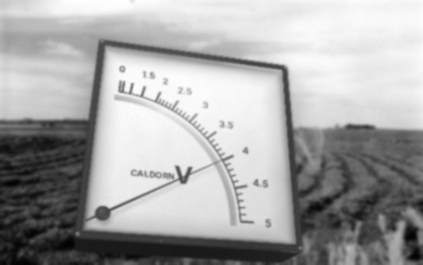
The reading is 4 V
